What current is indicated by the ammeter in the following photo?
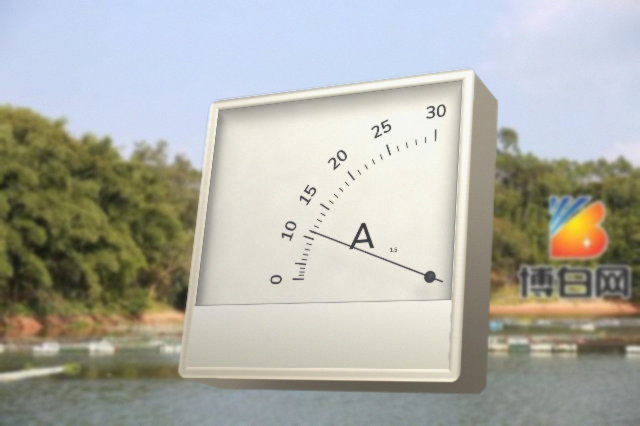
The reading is 11 A
